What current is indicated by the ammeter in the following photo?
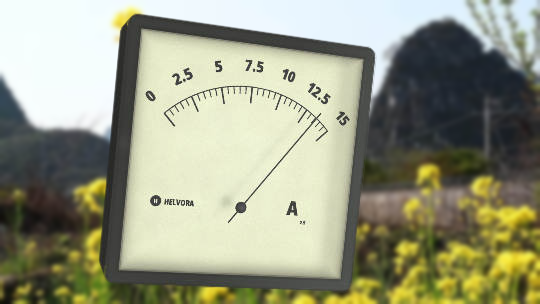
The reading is 13.5 A
